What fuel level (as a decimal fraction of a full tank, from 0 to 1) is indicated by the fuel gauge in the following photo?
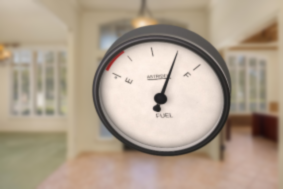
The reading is 0.75
